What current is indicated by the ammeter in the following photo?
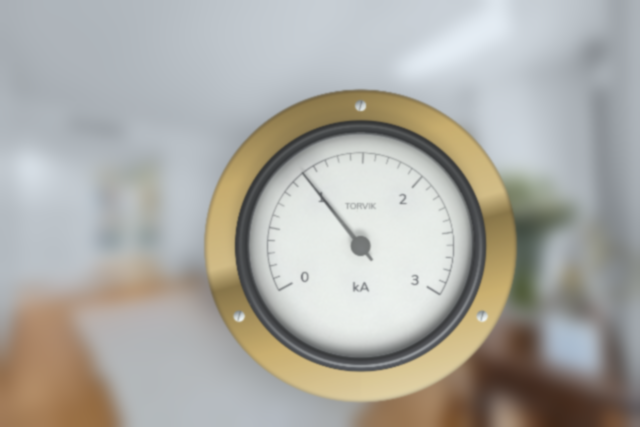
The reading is 1 kA
